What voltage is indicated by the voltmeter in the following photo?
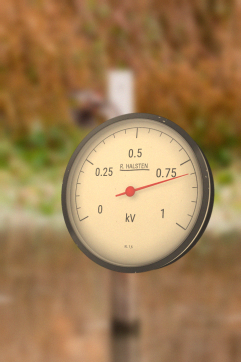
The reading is 0.8 kV
